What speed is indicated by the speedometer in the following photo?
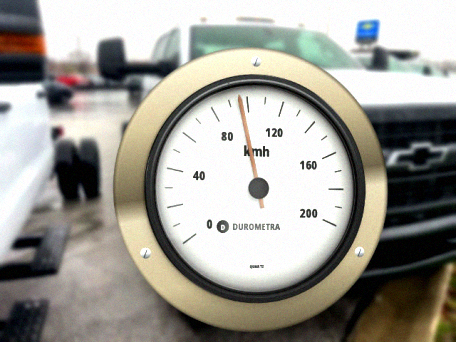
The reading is 95 km/h
